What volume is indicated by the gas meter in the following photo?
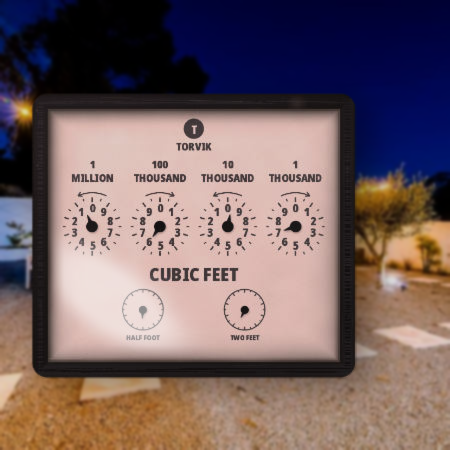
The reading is 59700 ft³
